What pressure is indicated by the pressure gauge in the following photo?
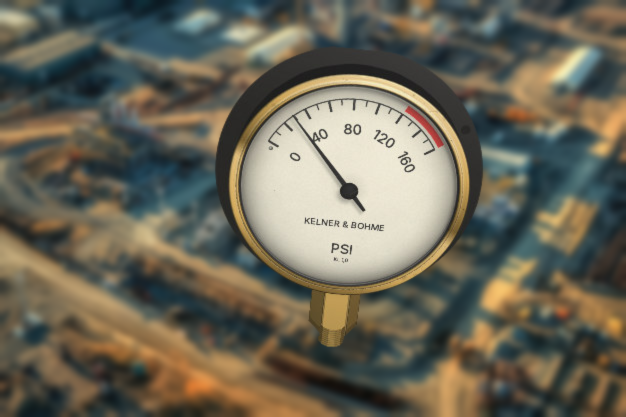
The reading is 30 psi
